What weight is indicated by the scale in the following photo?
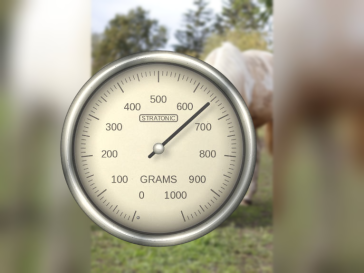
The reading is 650 g
